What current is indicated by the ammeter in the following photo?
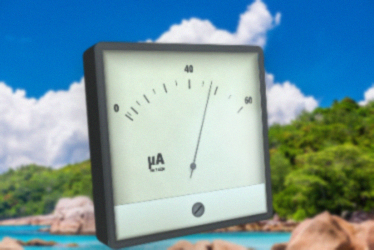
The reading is 47.5 µA
